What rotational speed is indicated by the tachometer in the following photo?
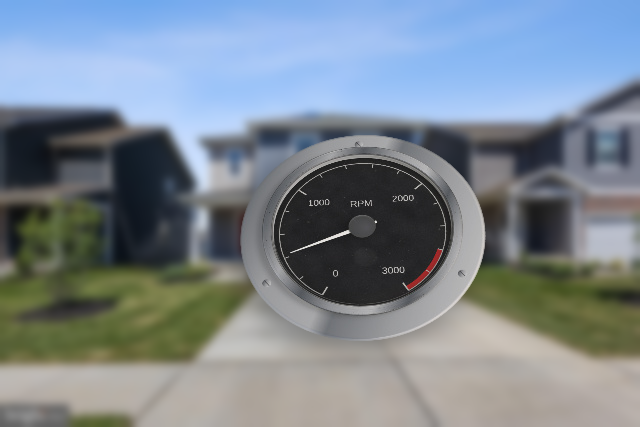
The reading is 400 rpm
